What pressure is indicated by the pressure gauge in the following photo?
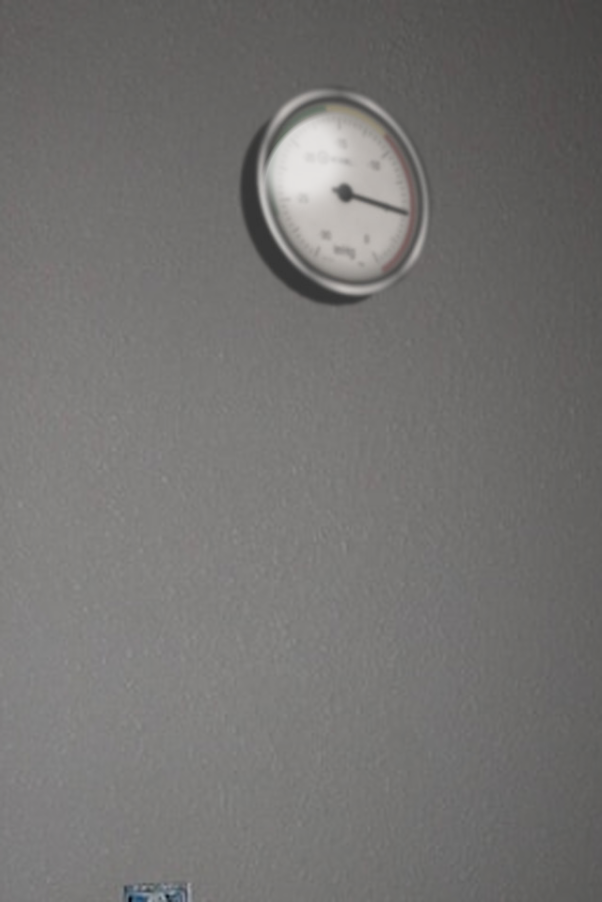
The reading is -5 inHg
